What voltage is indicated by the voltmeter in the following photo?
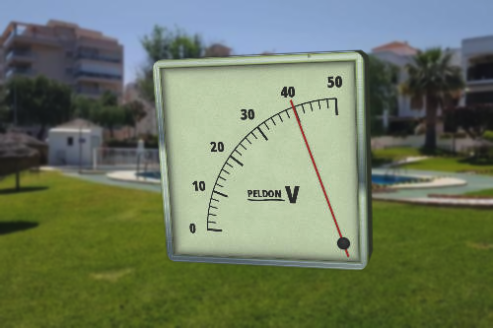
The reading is 40 V
